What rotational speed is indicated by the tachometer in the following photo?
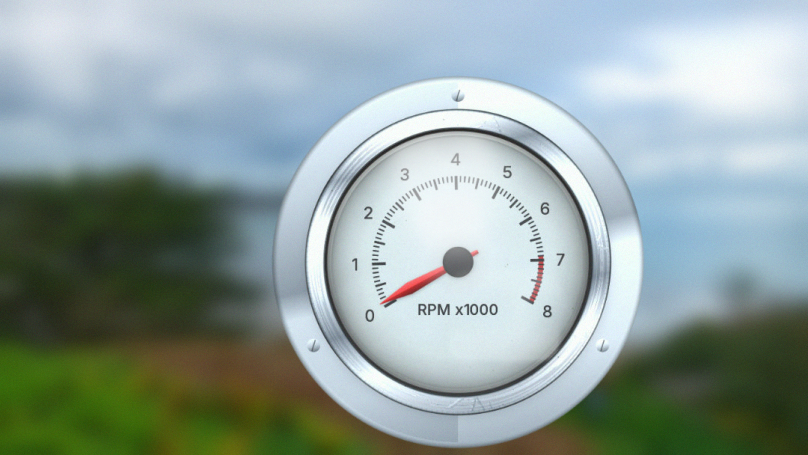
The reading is 100 rpm
